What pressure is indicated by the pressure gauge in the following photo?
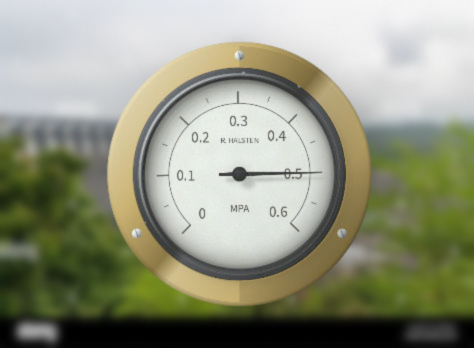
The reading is 0.5 MPa
